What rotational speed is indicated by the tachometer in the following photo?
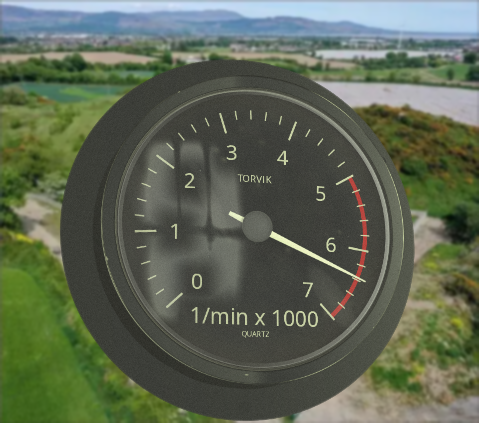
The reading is 6400 rpm
